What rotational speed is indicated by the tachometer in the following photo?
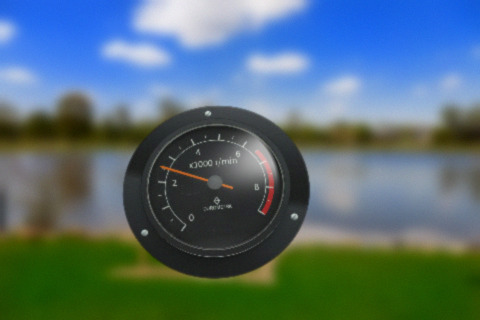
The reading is 2500 rpm
